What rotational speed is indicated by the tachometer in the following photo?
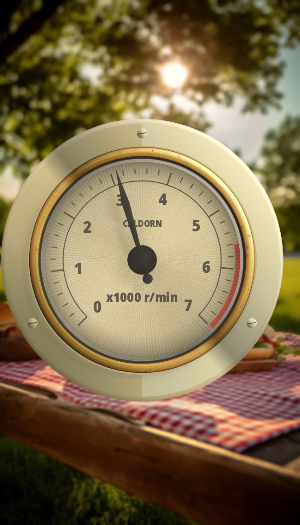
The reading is 3100 rpm
